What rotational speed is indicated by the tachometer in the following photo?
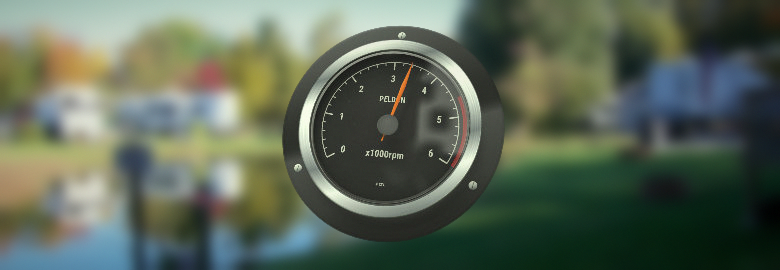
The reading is 3400 rpm
